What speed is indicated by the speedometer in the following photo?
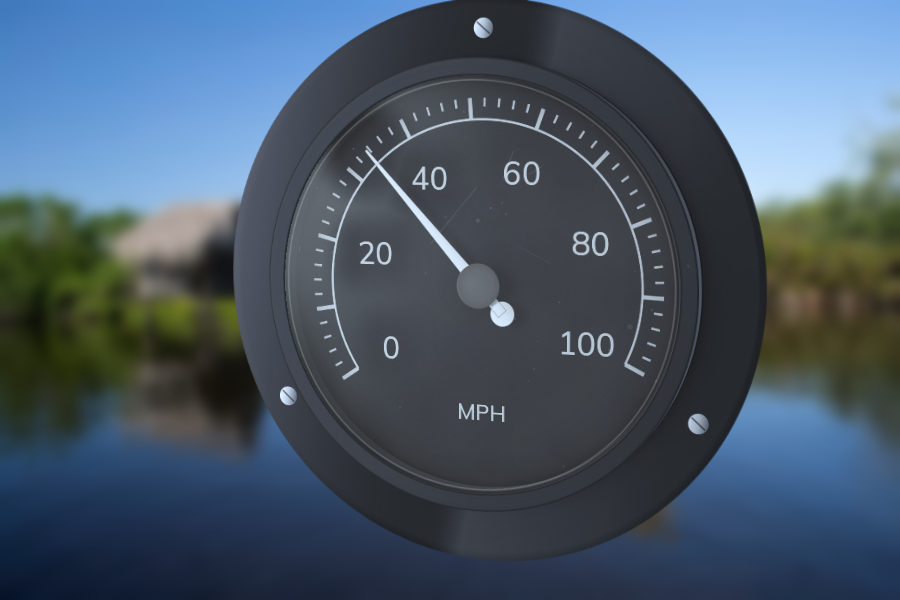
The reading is 34 mph
